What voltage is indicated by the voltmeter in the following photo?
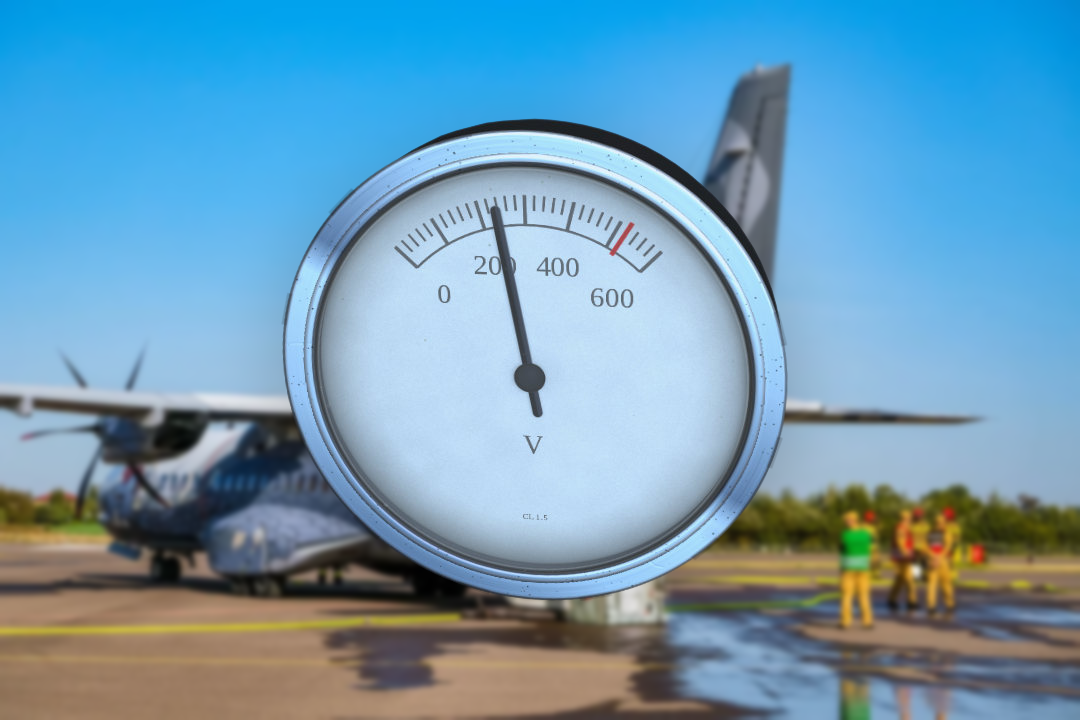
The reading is 240 V
